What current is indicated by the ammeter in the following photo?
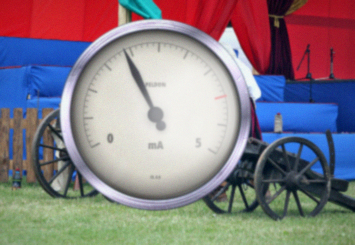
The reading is 1.9 mA
